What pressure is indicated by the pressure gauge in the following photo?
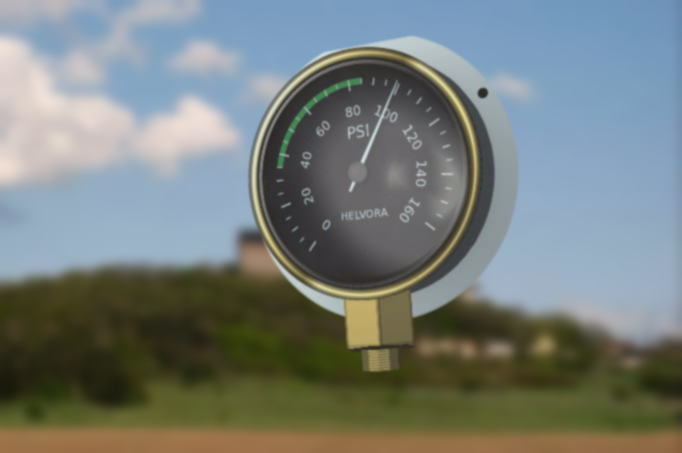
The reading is 100 psi
